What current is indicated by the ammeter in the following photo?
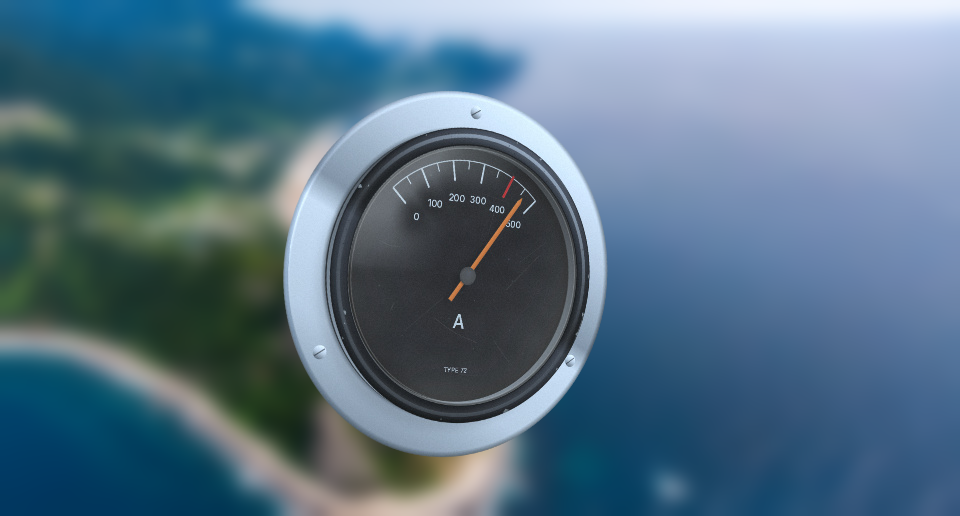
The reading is 450 A
